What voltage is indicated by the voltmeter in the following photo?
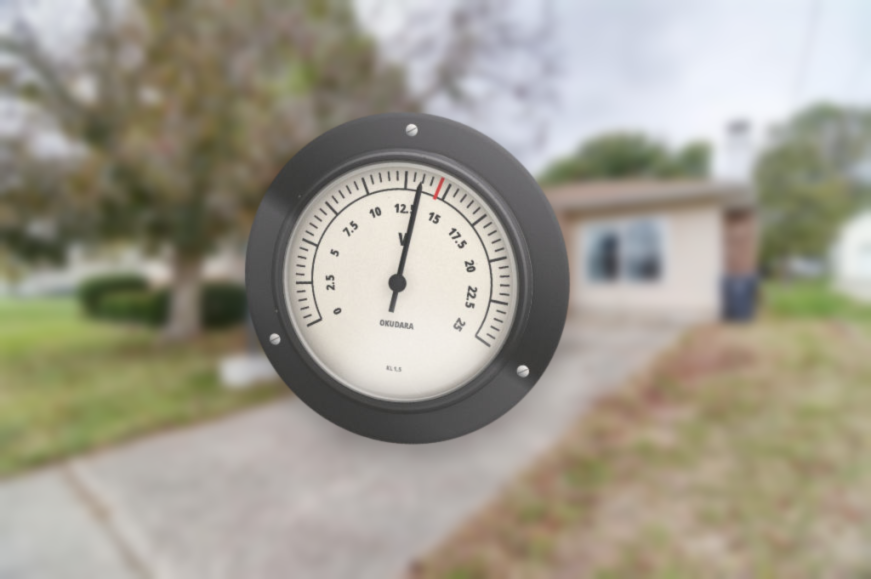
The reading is 13.5 V
